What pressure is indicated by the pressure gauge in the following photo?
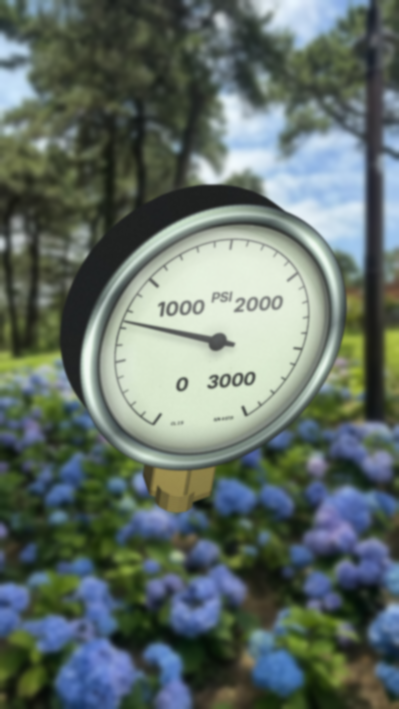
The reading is 750 psi
